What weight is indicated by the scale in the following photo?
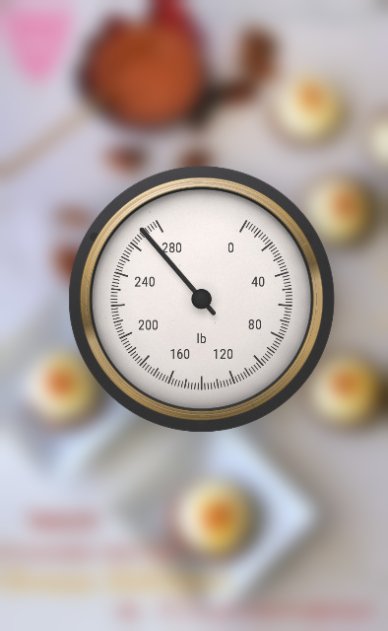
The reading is 270 lb
